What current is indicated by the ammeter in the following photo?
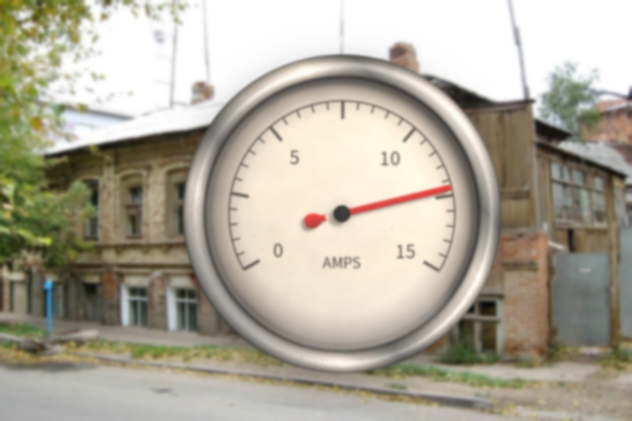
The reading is 12.25 A
